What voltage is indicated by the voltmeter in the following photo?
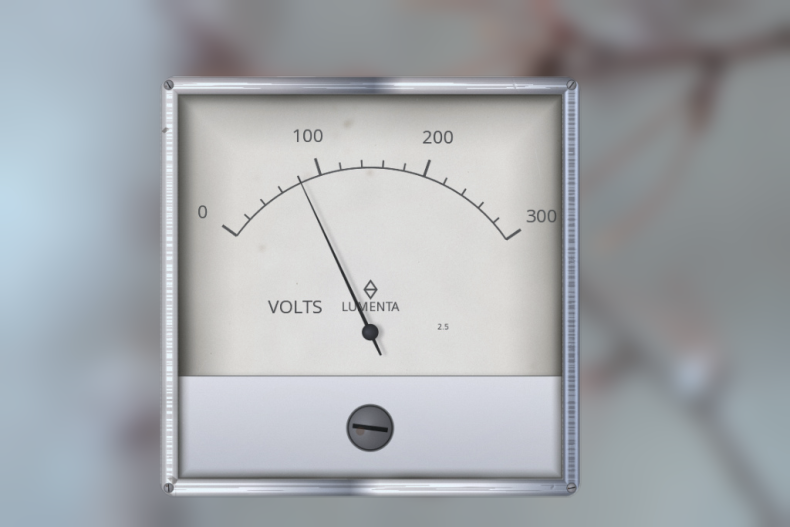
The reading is 80 V
